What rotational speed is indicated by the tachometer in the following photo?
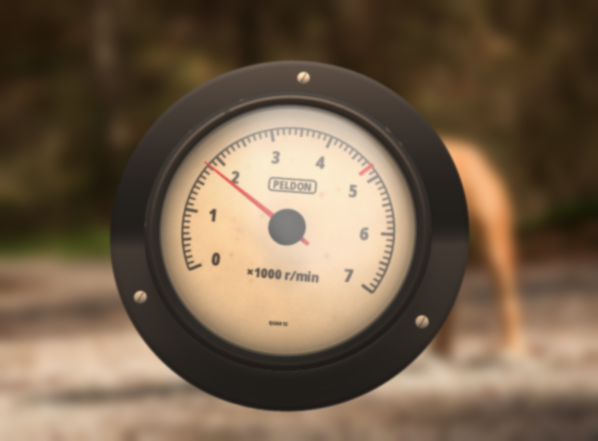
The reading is 1800 rpm
